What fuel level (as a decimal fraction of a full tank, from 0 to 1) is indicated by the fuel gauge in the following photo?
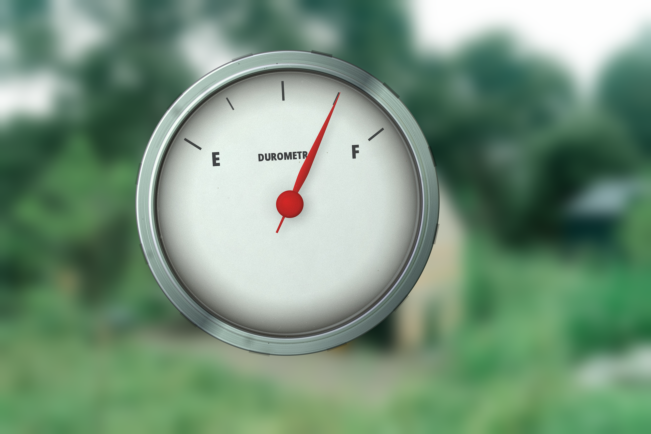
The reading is 0.75
